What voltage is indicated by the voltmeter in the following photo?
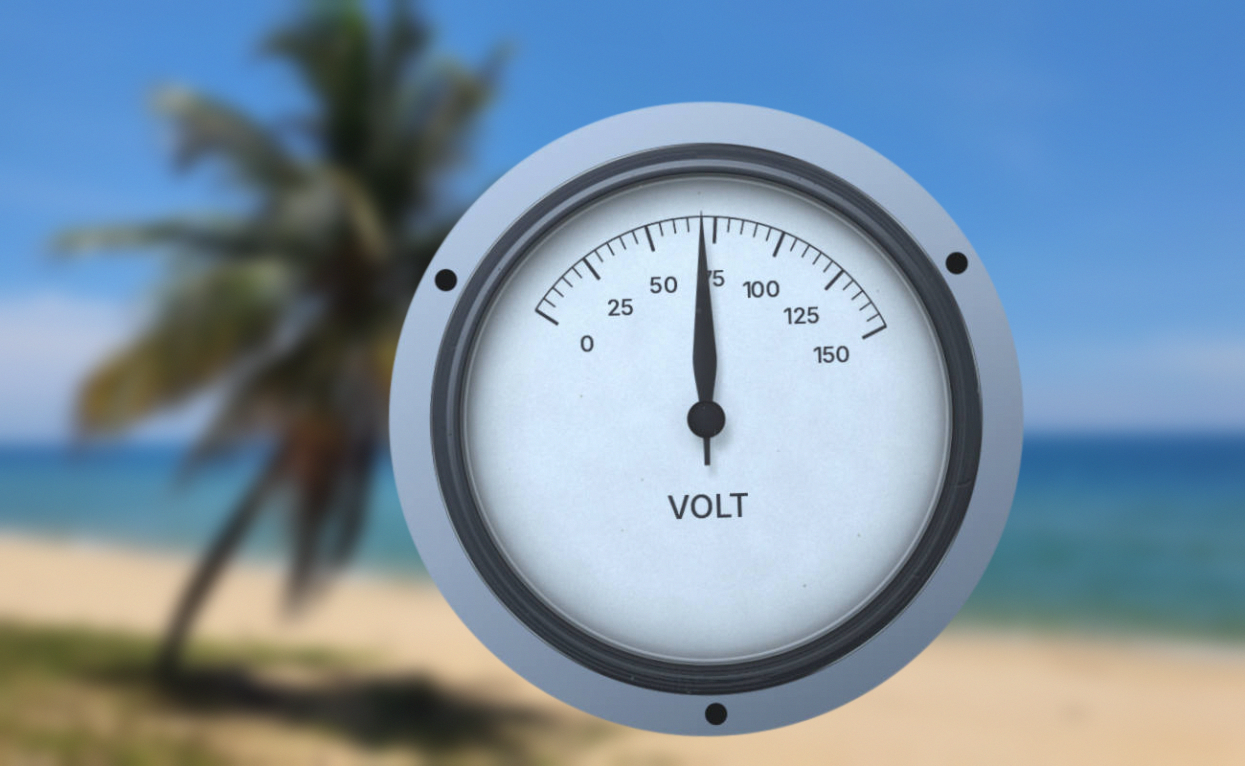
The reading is 70 V
